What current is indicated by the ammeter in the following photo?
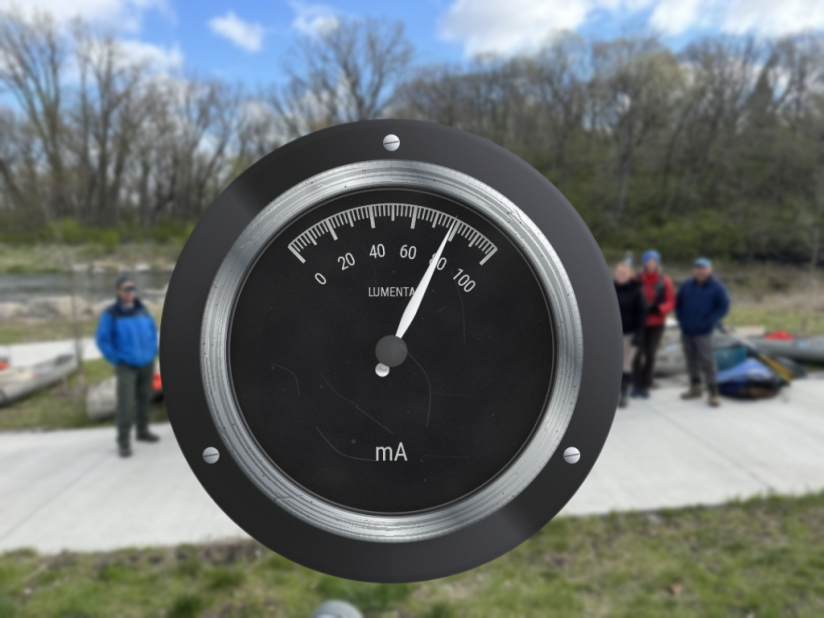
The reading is 78 mA
